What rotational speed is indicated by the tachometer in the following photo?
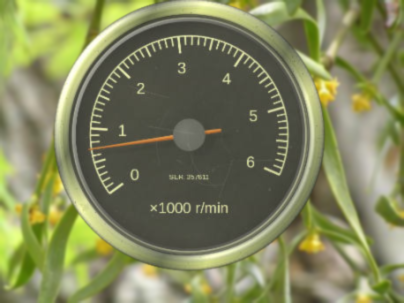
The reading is 700 rpm
